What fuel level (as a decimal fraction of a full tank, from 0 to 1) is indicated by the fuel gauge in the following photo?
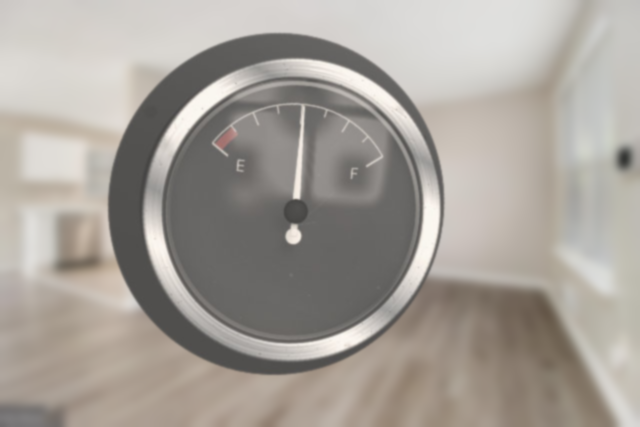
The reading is 0.5
